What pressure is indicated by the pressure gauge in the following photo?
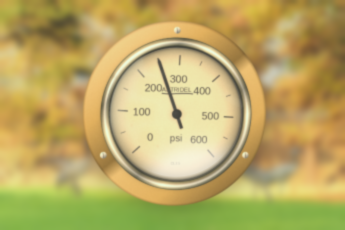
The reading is 250 psi
